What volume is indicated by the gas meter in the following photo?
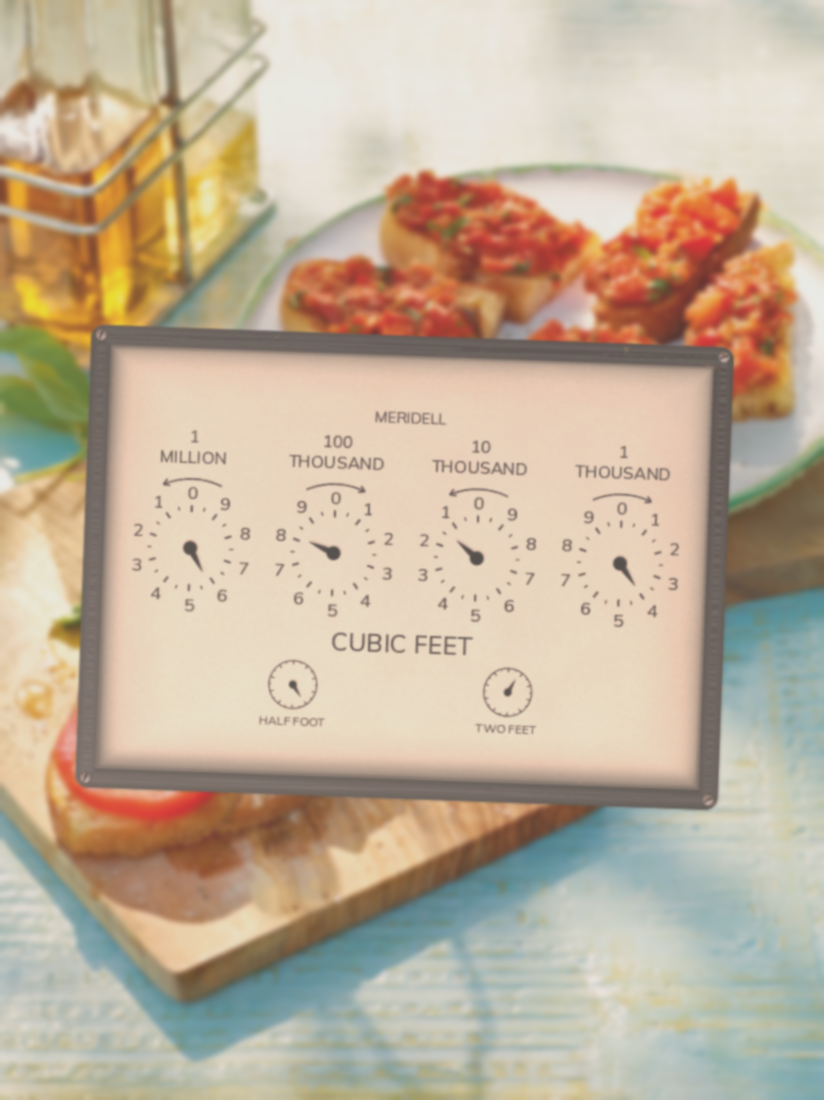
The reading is 581400 ft³
